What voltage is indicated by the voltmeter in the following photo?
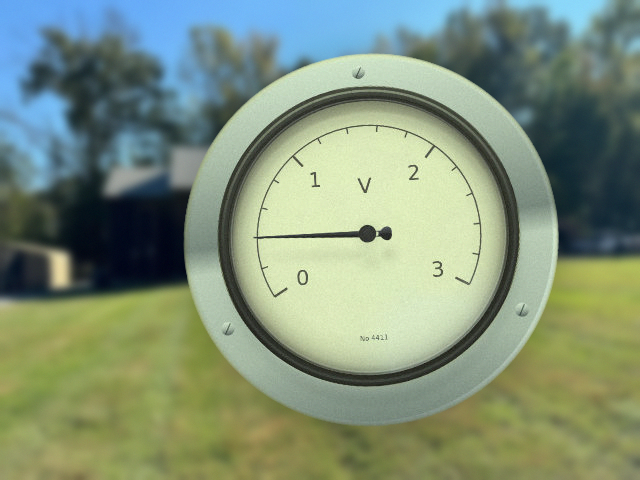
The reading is 0.4 V
